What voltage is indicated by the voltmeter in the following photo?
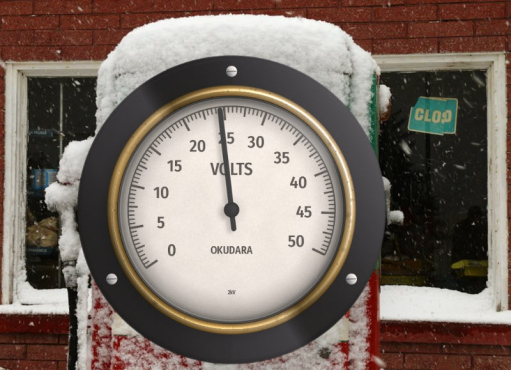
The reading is 24.5 V
